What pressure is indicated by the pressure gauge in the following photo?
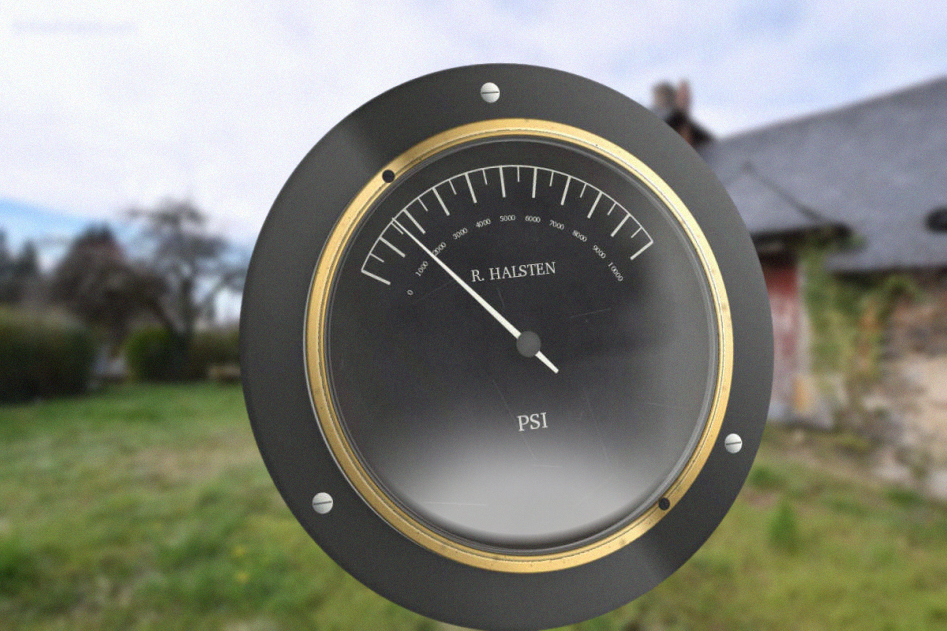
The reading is 1500 psi
